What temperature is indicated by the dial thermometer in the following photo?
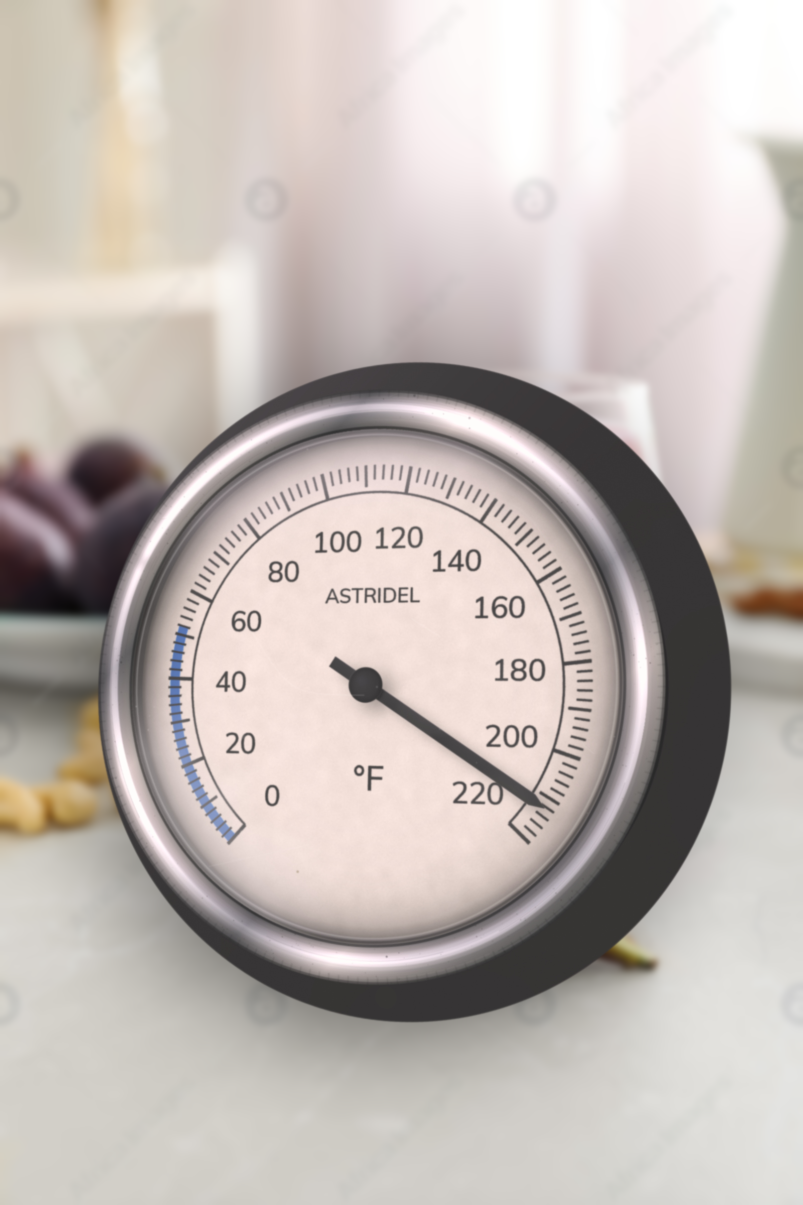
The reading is 212 °F
